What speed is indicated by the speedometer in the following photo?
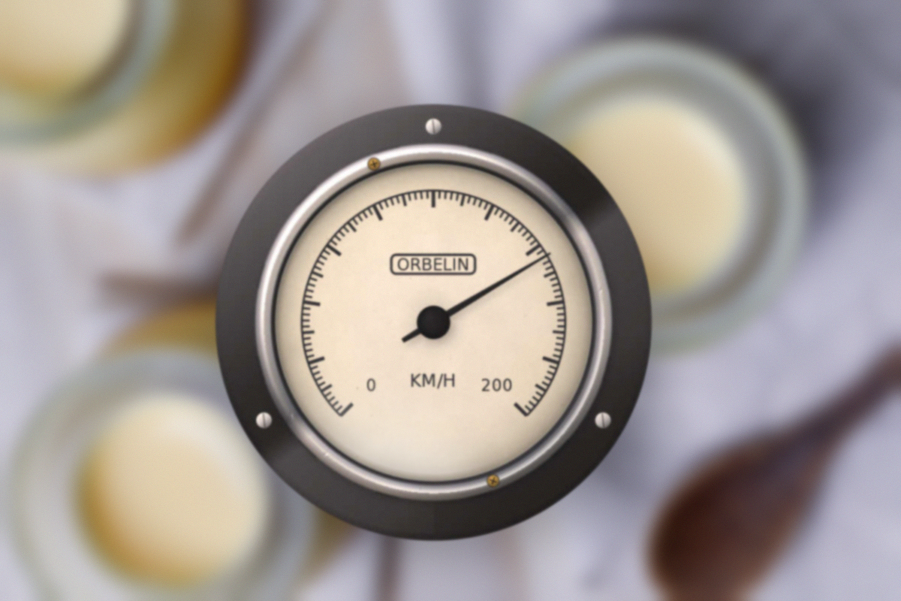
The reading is 144 km/h
